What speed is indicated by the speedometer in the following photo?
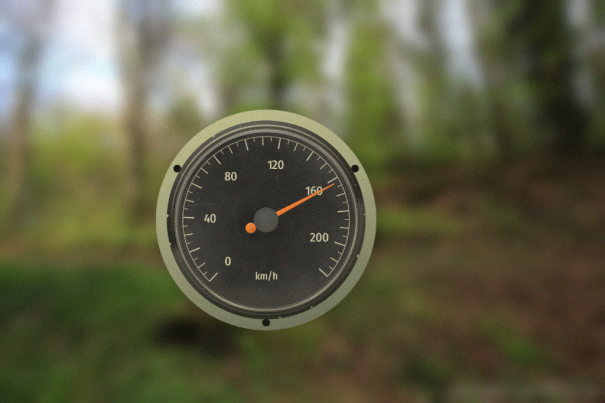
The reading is 162.5 km/h
